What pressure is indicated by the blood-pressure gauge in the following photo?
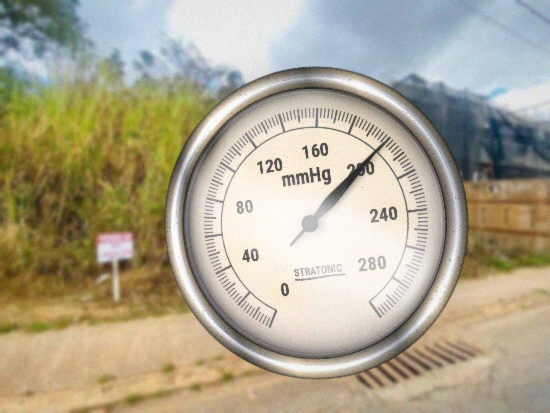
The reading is 200 mmHg
